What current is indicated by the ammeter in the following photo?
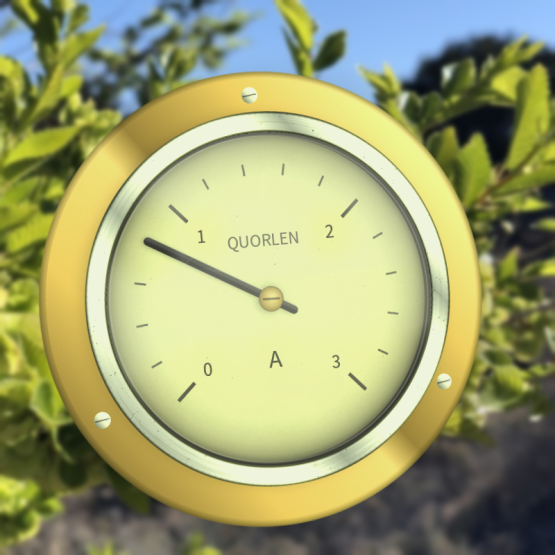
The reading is 0.8 A
